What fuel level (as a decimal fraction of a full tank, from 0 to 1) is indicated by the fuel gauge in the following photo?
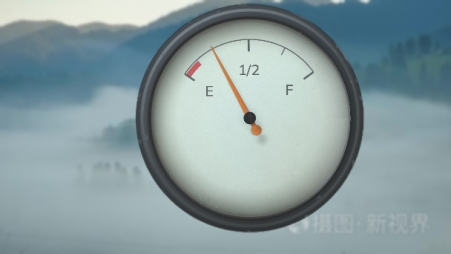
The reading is 0.25
